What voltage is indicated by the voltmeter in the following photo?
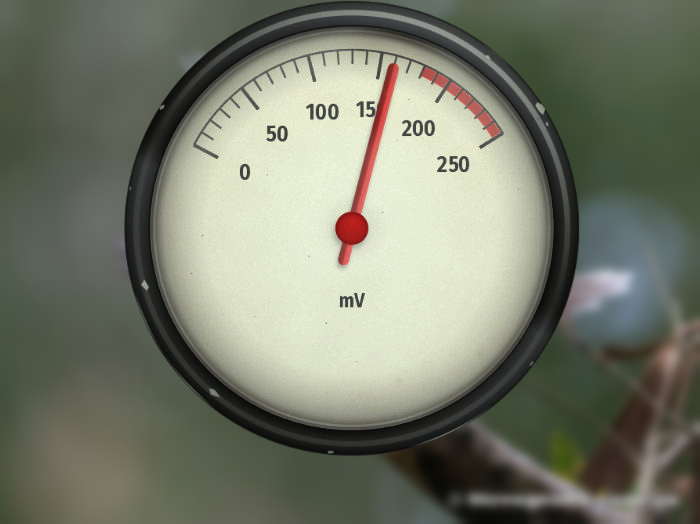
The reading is 160 mV
